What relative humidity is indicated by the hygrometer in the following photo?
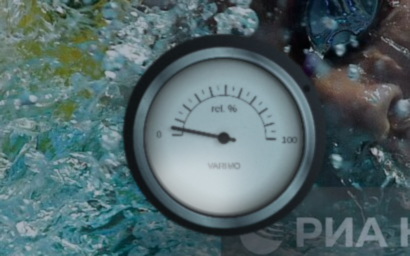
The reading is 5 %
